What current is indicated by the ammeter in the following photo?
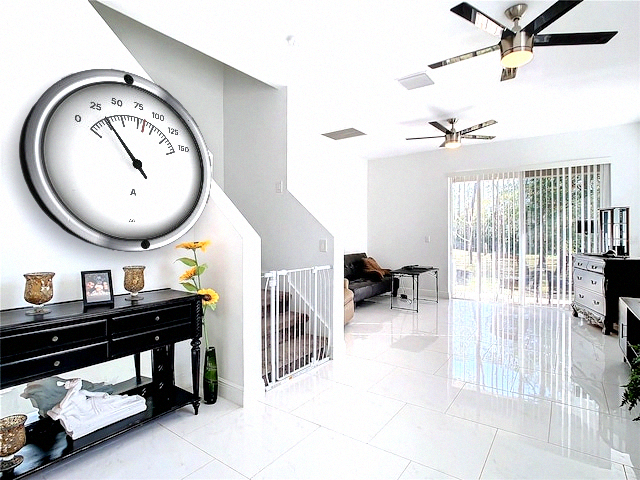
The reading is 25 A
